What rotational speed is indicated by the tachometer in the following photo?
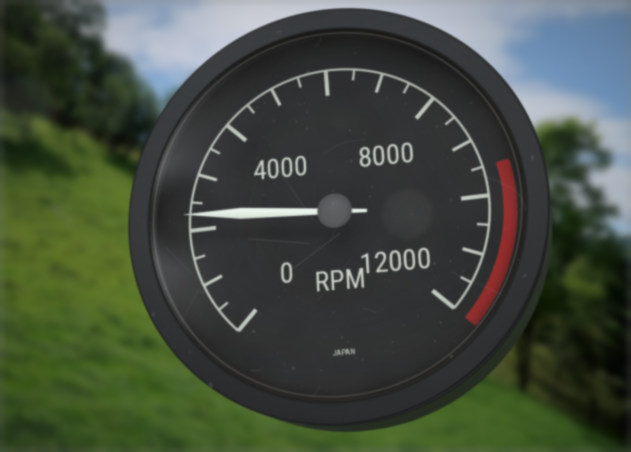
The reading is 2250 rpm
